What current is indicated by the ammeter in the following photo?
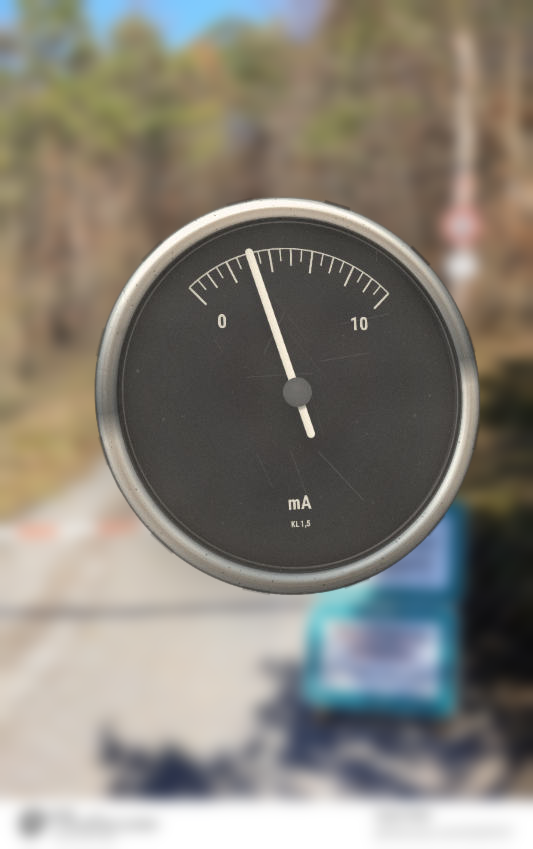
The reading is 3 mA
